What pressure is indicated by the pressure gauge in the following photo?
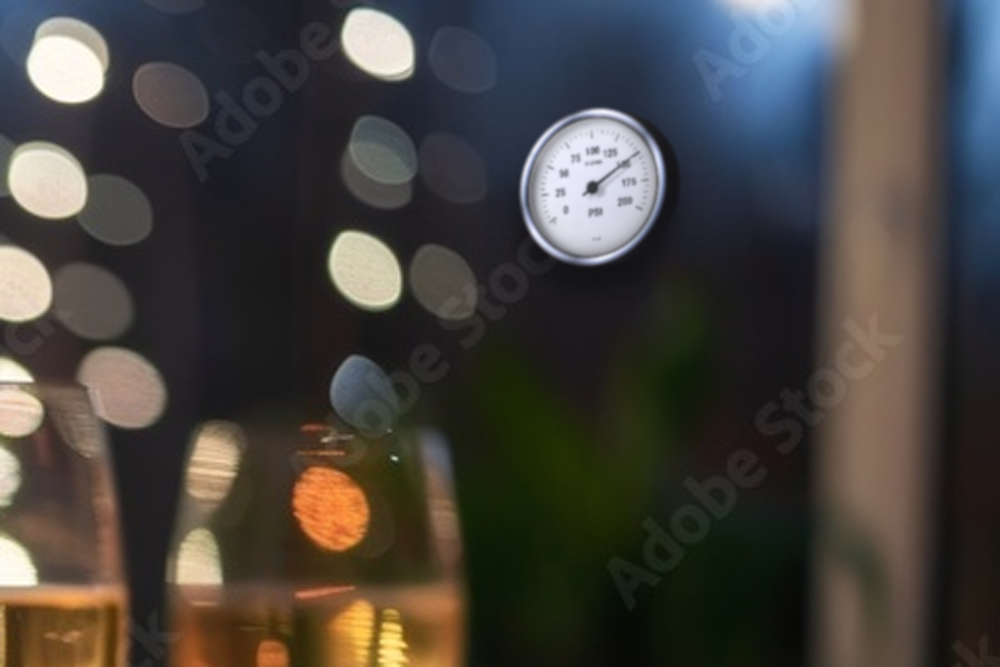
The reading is 150 psi
